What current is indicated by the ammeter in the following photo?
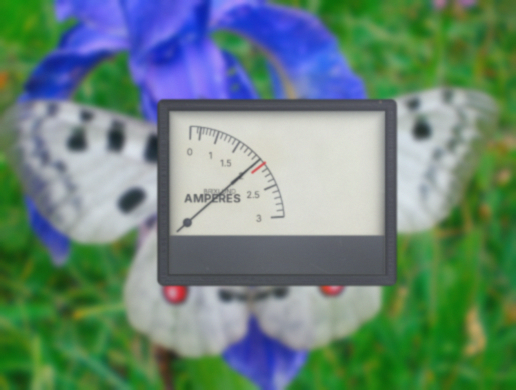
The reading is 2 A
